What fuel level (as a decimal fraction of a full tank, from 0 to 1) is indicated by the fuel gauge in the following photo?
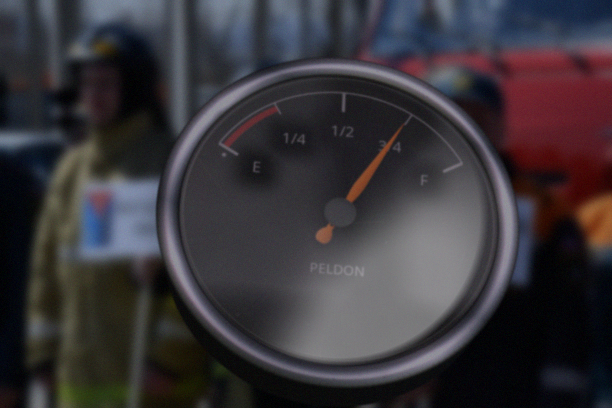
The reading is 0.75
